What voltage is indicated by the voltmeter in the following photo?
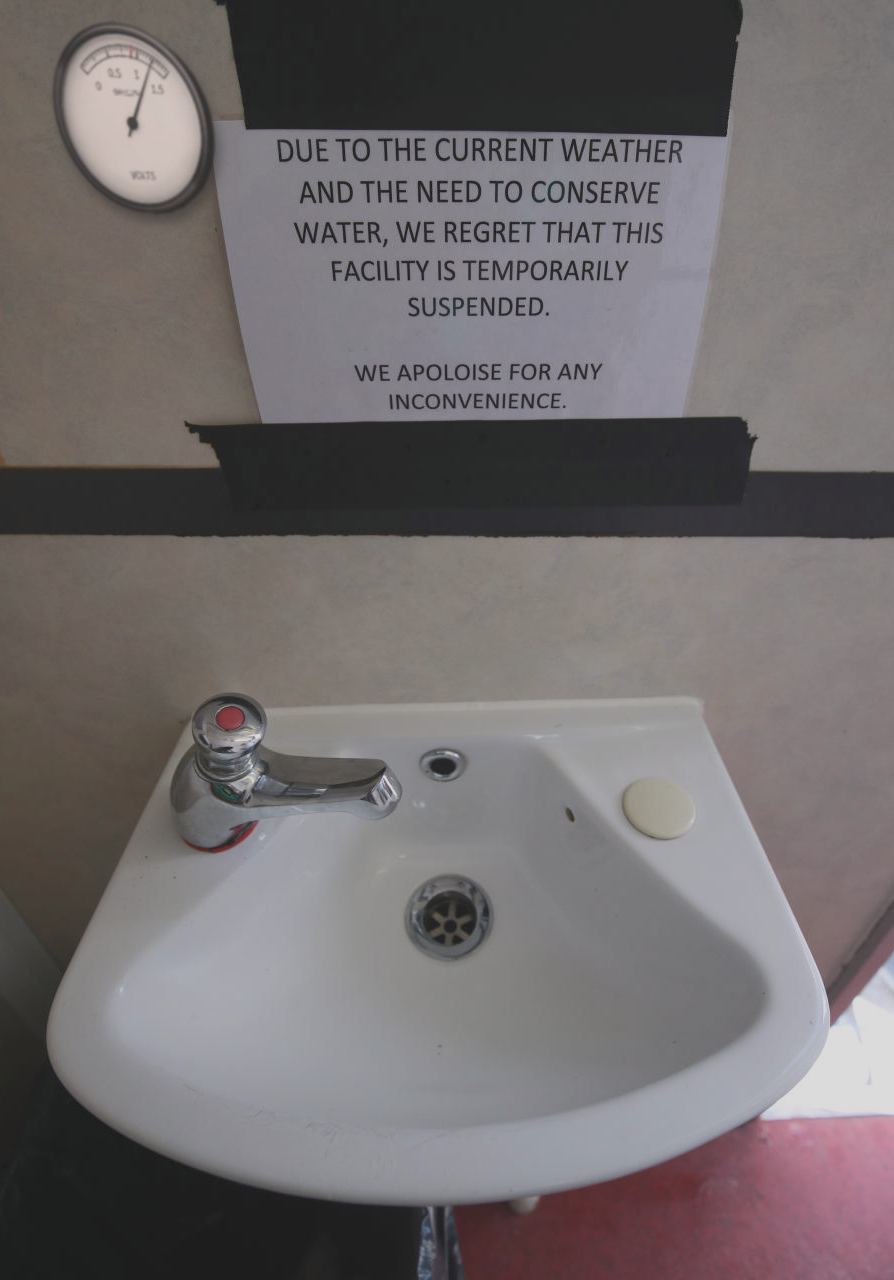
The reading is 1.25 V
